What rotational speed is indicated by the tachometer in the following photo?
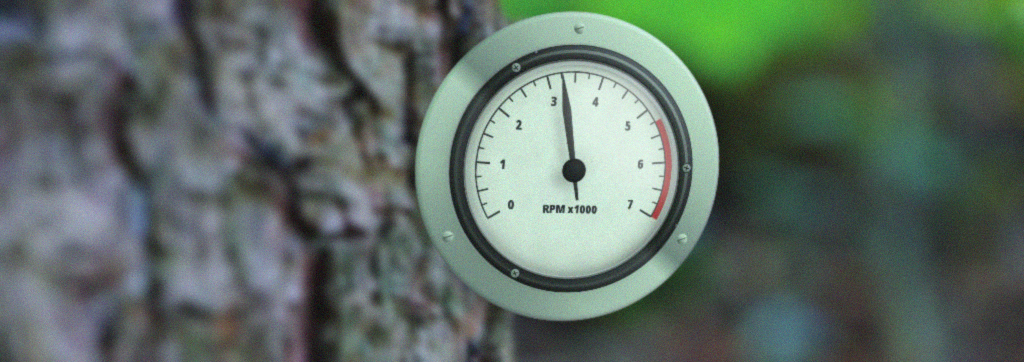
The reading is 3250 rpm
